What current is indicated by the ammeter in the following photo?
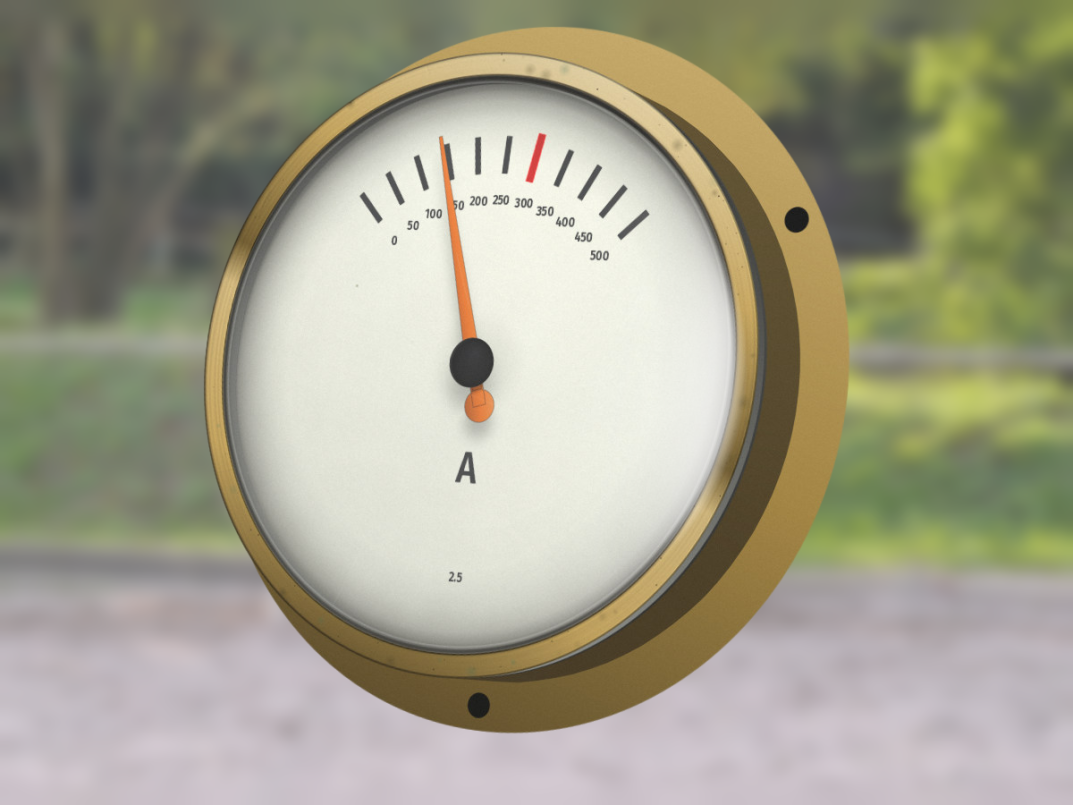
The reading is 150 A
